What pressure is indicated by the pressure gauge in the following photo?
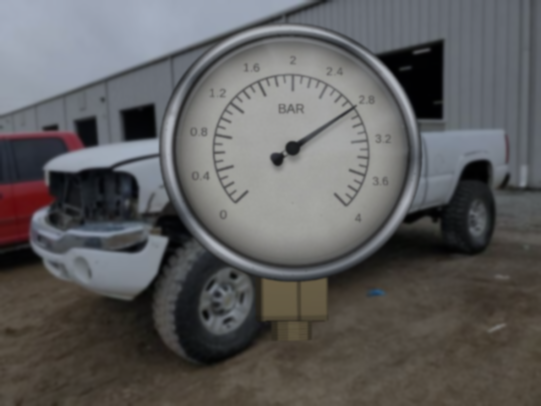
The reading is 2.8 bar
